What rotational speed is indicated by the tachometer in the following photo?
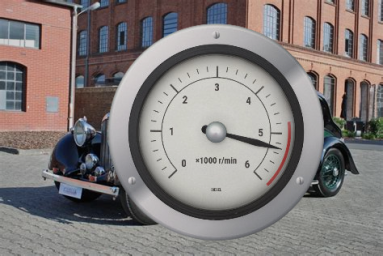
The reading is 5300 rpm
